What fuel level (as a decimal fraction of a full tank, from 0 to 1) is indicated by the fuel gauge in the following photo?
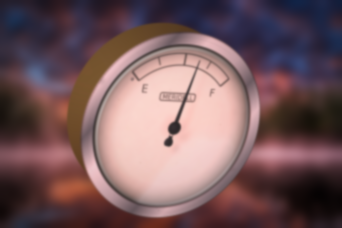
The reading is 0.625
